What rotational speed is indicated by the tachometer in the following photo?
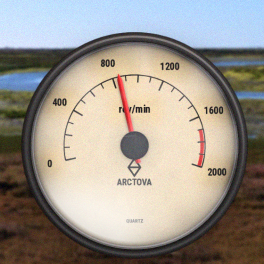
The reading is 850 rpm
